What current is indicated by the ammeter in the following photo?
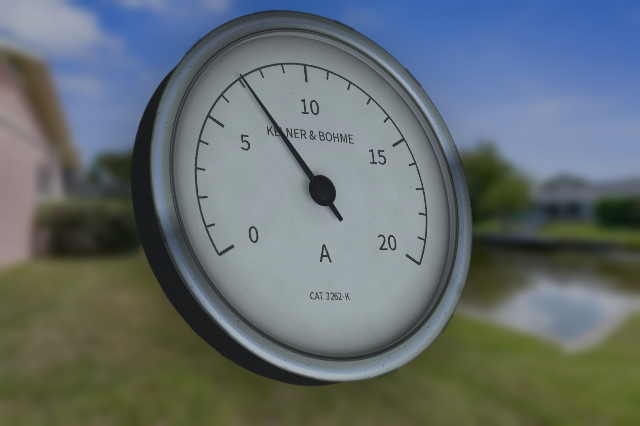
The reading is 7 A
